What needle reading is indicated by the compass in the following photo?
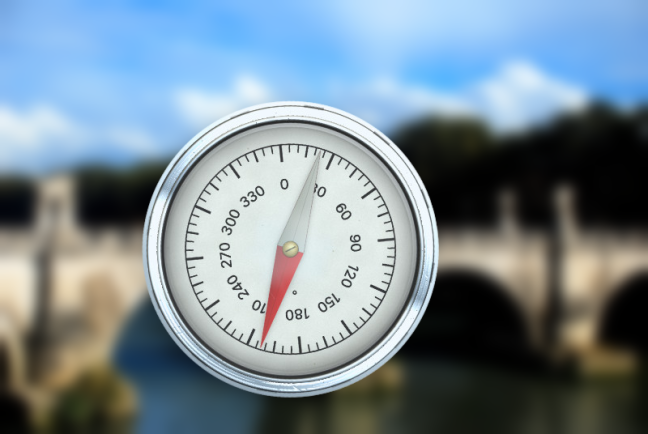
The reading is 202.5 °
